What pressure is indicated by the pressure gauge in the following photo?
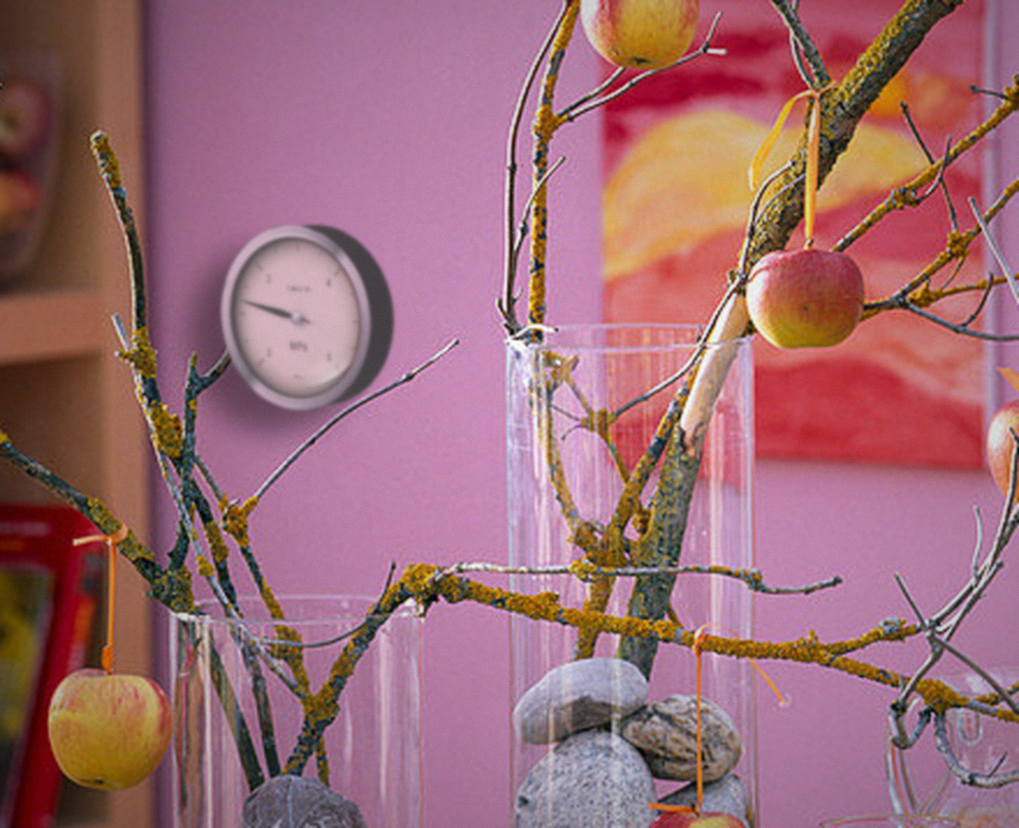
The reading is 1.25 MPa
